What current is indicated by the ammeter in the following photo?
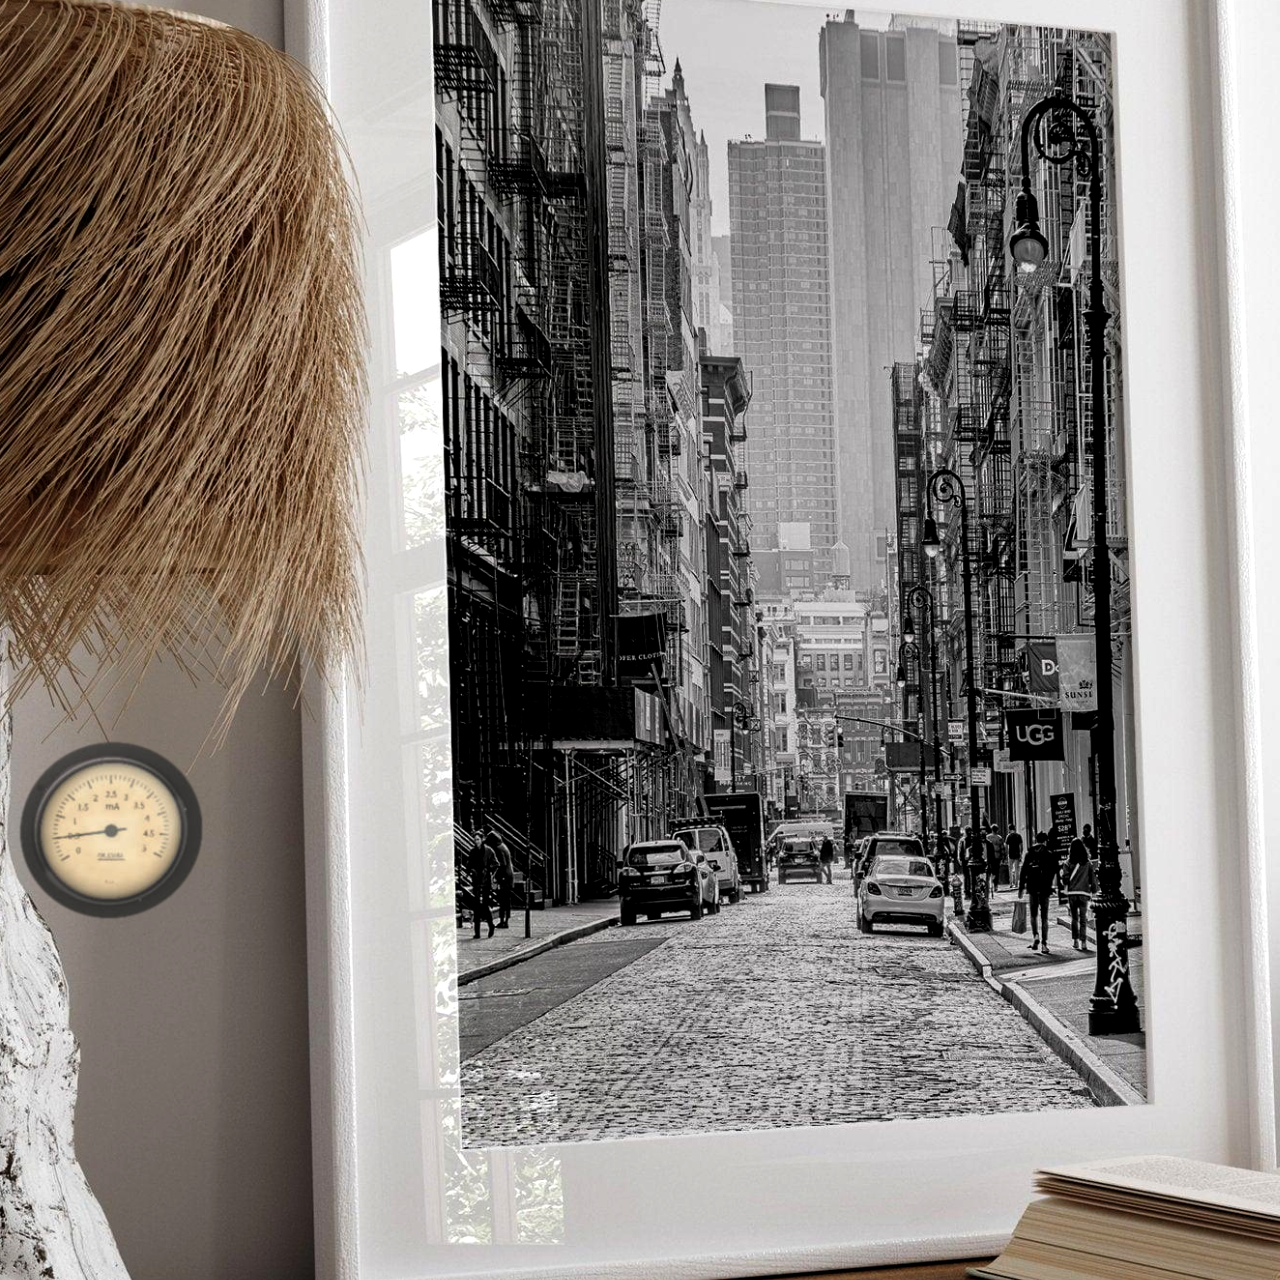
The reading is 0.5 mA
